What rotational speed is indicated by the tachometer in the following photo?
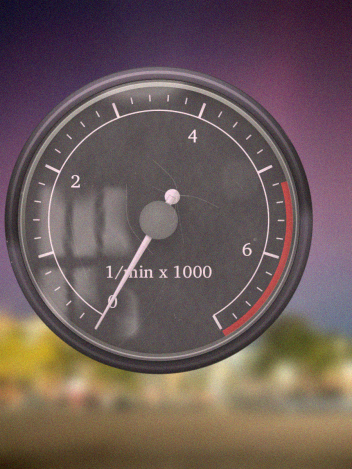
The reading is 0 rpm
